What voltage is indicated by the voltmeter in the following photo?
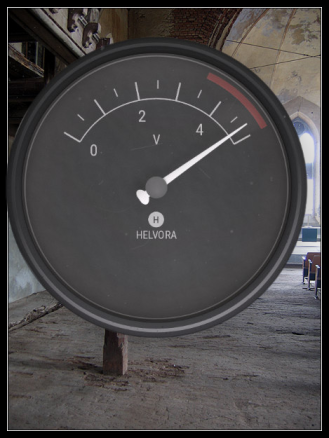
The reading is 4.75 V
